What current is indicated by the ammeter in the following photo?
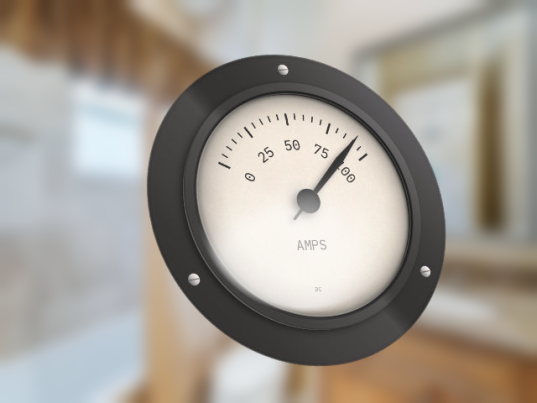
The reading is 90 A
